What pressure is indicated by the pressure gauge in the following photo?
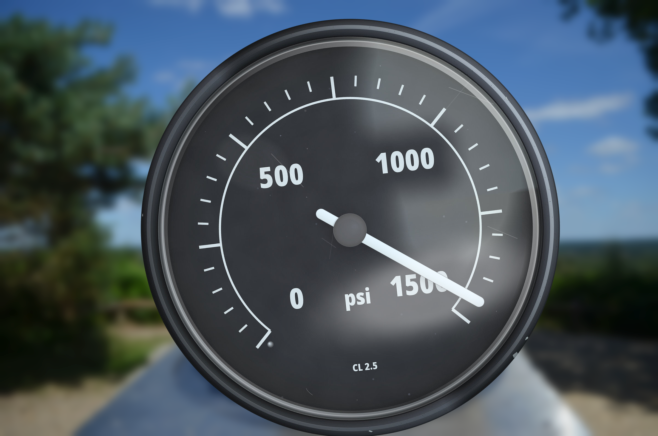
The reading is 1450 psi
